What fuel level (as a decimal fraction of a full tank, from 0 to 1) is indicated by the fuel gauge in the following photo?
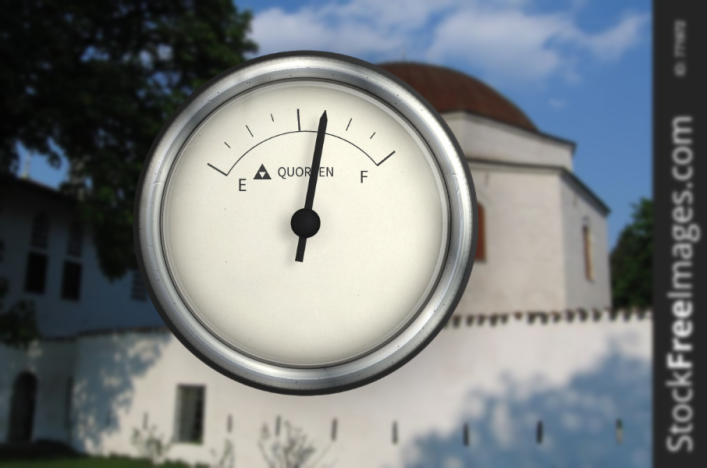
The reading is 0.625
